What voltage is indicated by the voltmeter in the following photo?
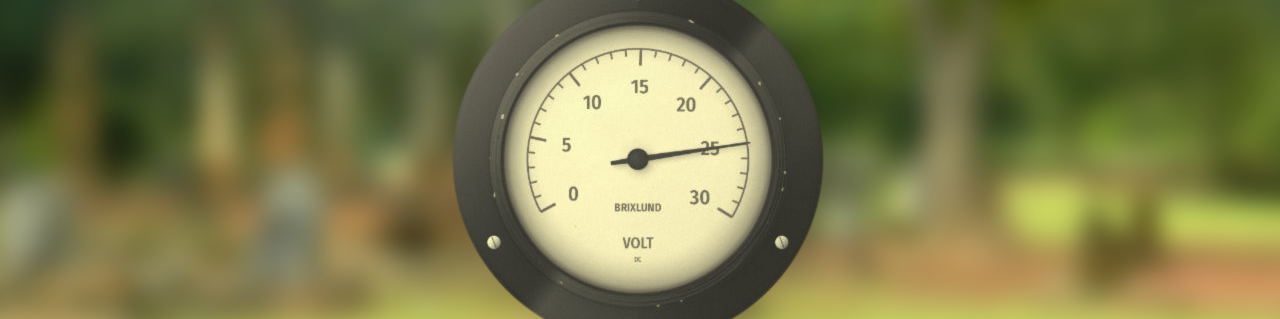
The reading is 25 V
